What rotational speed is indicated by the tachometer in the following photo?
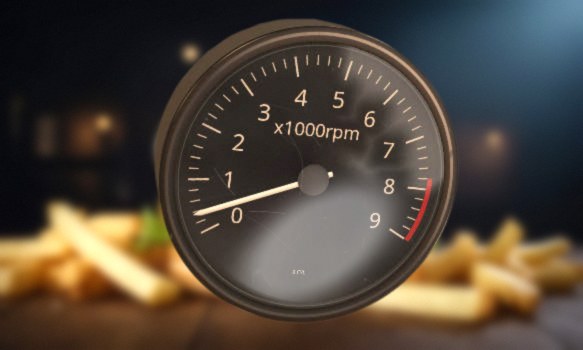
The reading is 400 rpm
